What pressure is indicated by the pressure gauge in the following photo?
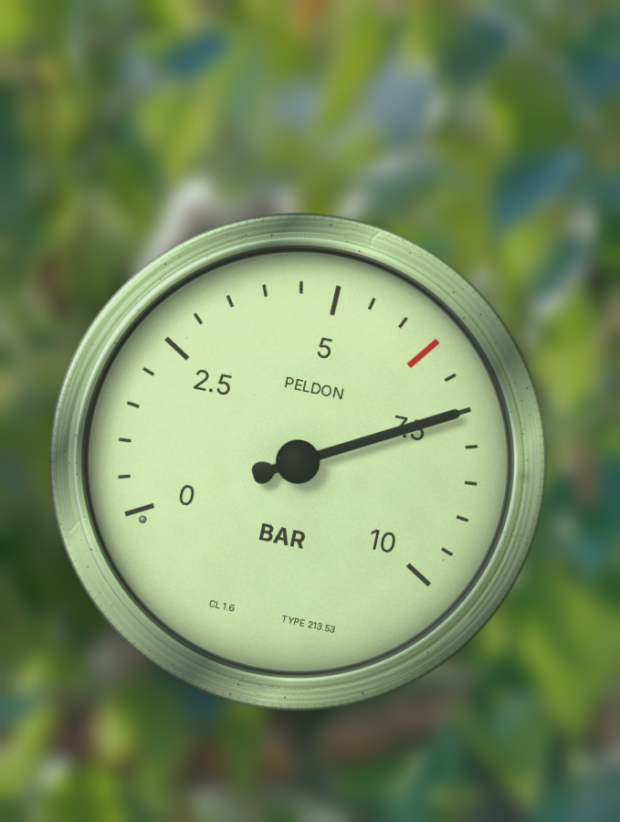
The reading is 7.5 bar
